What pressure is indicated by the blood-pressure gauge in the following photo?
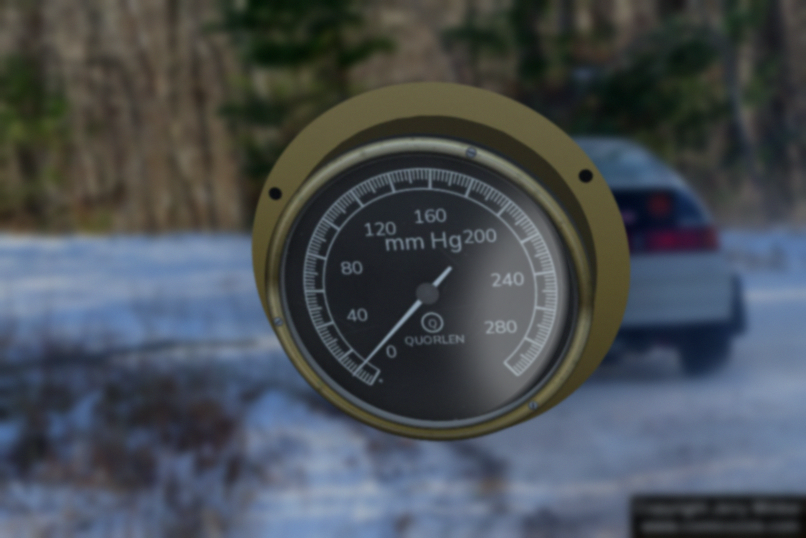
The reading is 10 mmHg
